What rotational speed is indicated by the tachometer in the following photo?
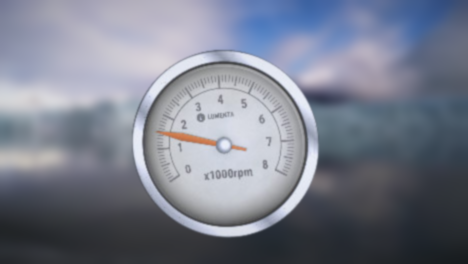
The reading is 1500 rpm
